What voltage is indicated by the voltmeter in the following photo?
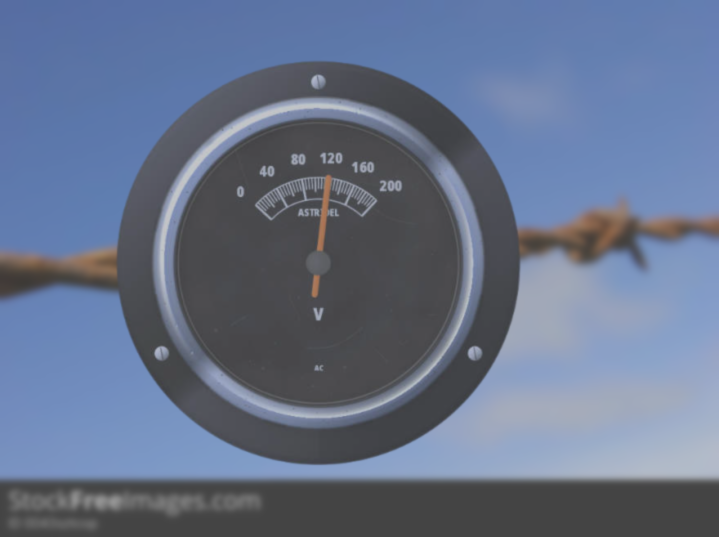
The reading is 120 V
